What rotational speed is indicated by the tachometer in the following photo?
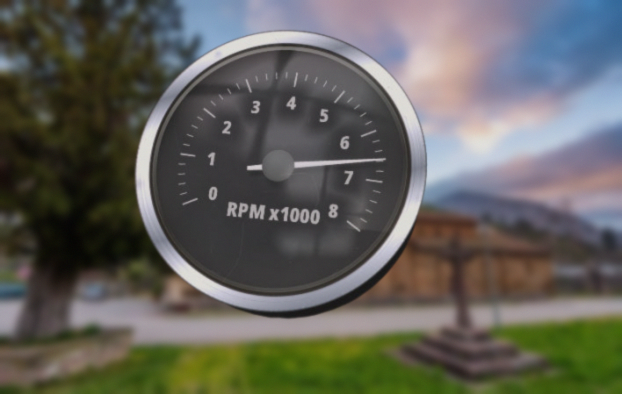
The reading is 6600 rpm
